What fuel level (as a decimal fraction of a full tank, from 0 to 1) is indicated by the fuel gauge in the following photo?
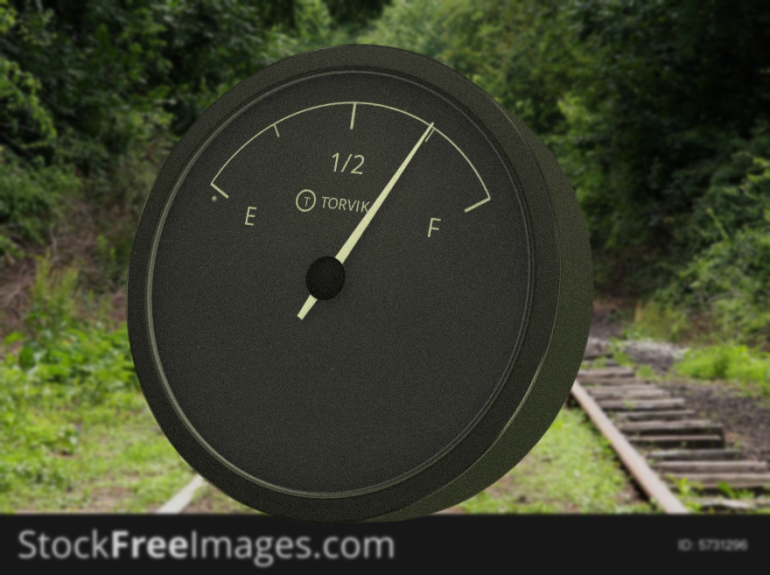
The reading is 0.75
